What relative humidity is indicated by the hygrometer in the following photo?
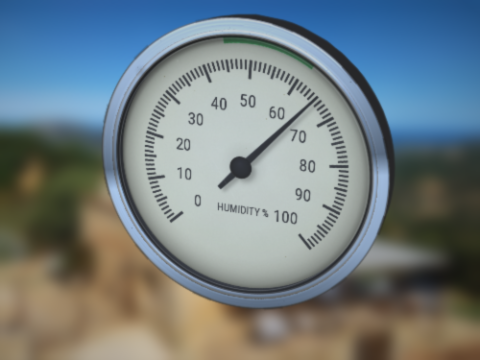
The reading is 65 %
